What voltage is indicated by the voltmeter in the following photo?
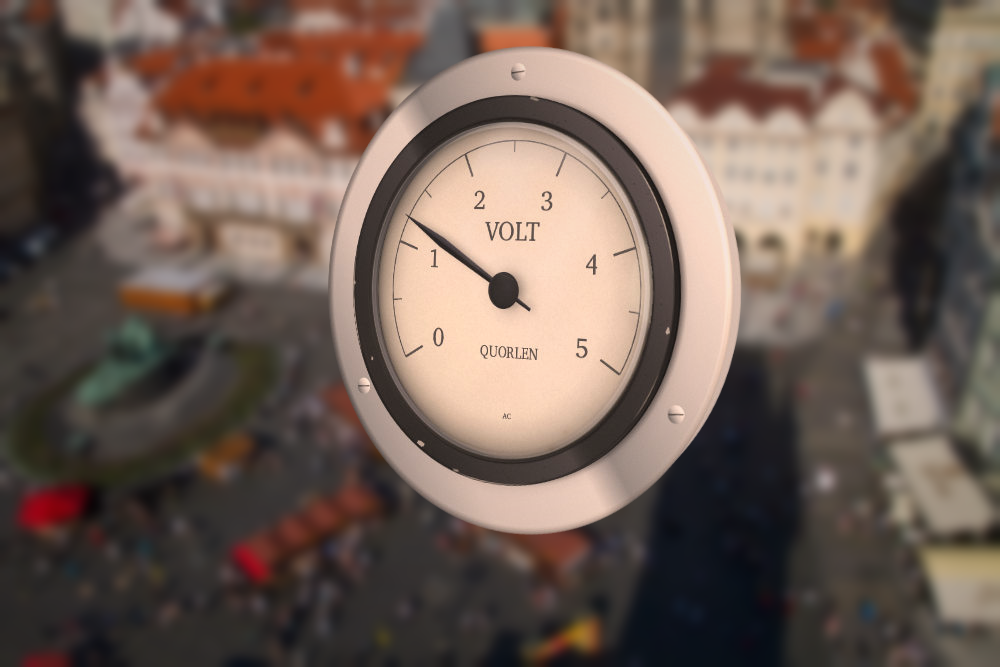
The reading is 1.25 V
